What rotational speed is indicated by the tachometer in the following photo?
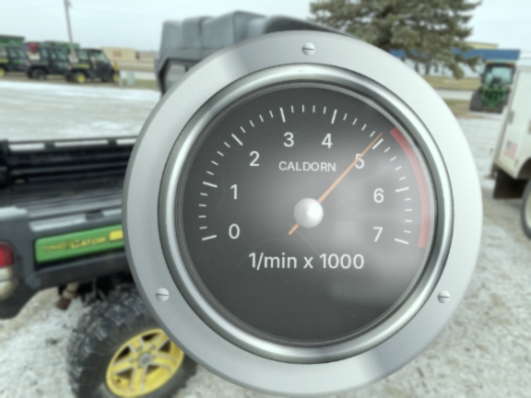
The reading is 4900 rpm
